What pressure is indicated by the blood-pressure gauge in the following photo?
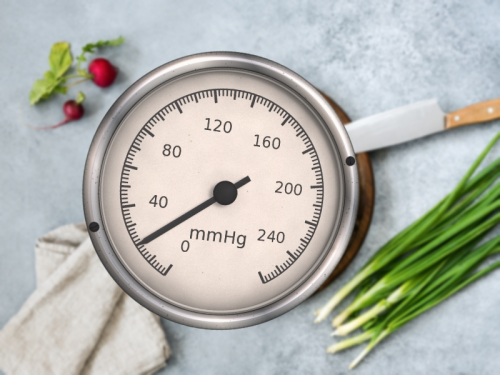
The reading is 20 mmHg
